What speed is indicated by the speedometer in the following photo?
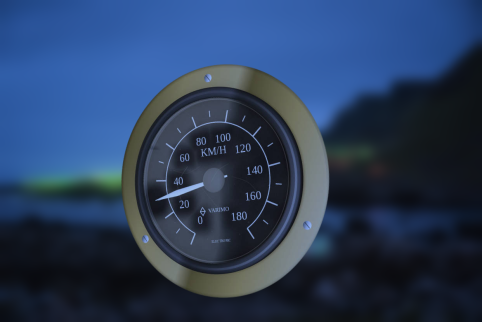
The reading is 30 km/h
